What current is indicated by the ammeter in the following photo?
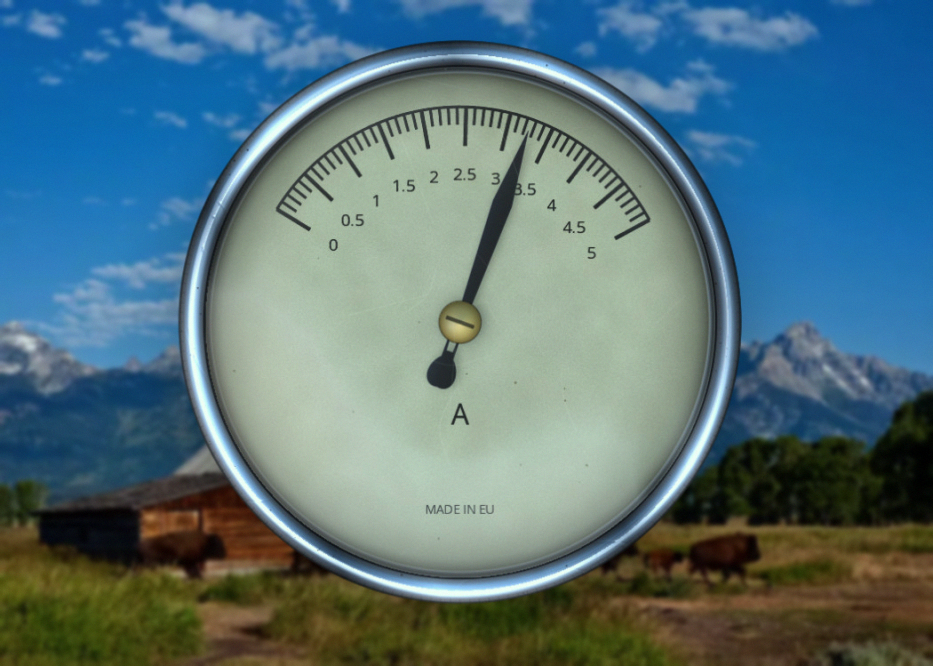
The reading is 3.25 A
